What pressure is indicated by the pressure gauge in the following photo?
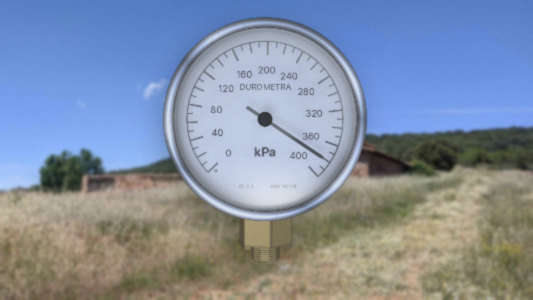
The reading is 380 kPa
